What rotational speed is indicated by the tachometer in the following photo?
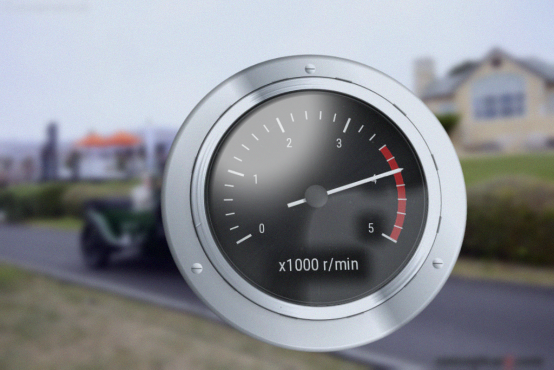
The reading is 4000 rpm
